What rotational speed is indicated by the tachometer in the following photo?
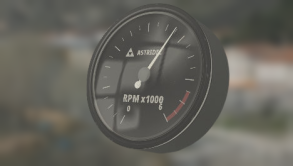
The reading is 3750 rpm
